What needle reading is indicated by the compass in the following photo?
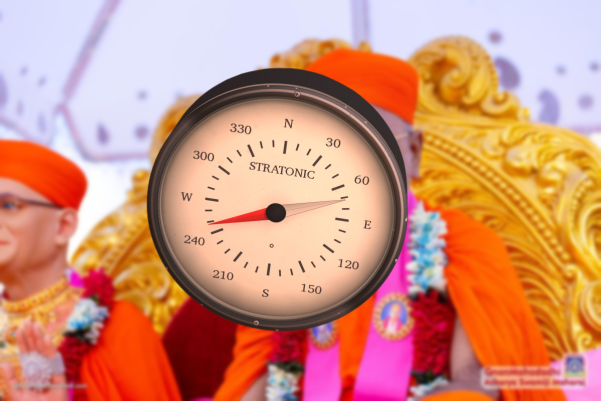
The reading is 250 °
